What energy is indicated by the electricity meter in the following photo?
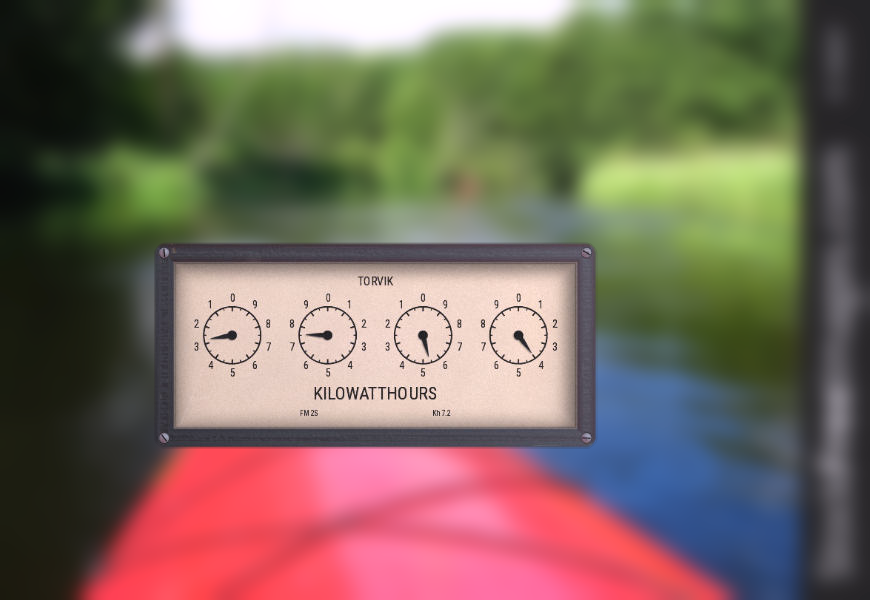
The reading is 2754 kWh
